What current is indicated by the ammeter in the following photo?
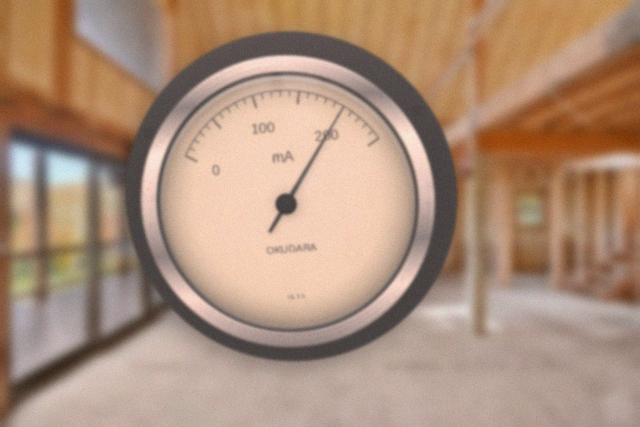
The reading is 200 mA
